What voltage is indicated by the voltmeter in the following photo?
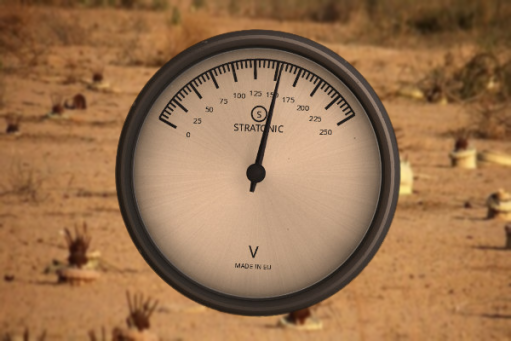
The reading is 155 V
